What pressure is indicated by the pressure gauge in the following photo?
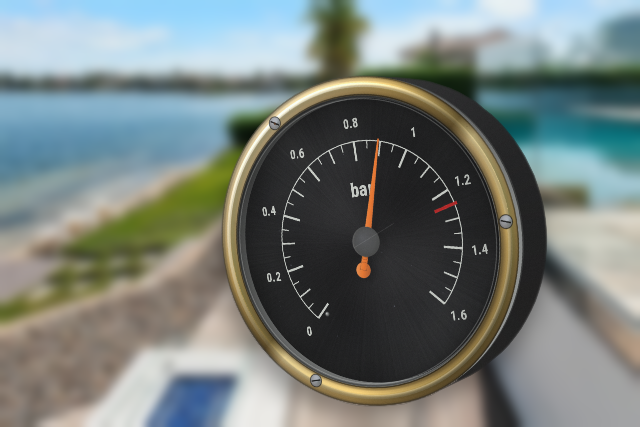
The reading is 0.9 bar
